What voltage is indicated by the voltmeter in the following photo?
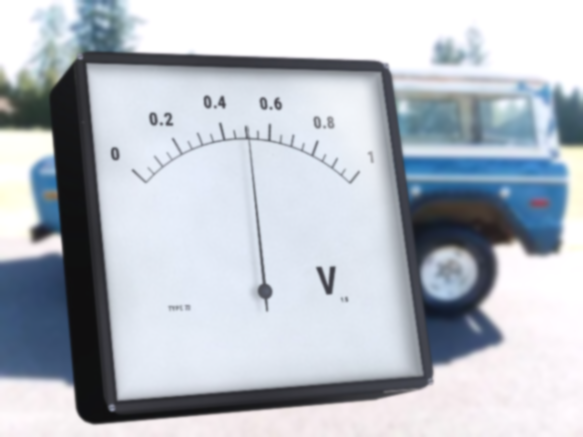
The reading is 0.5 V
